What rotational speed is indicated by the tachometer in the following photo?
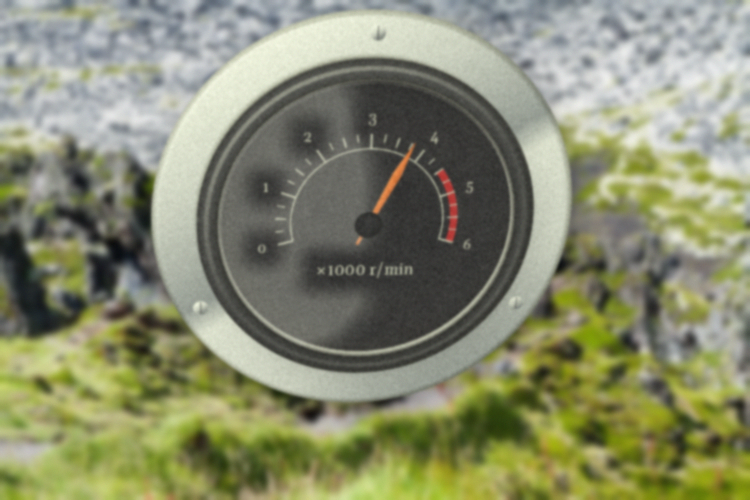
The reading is 3750 rpm
